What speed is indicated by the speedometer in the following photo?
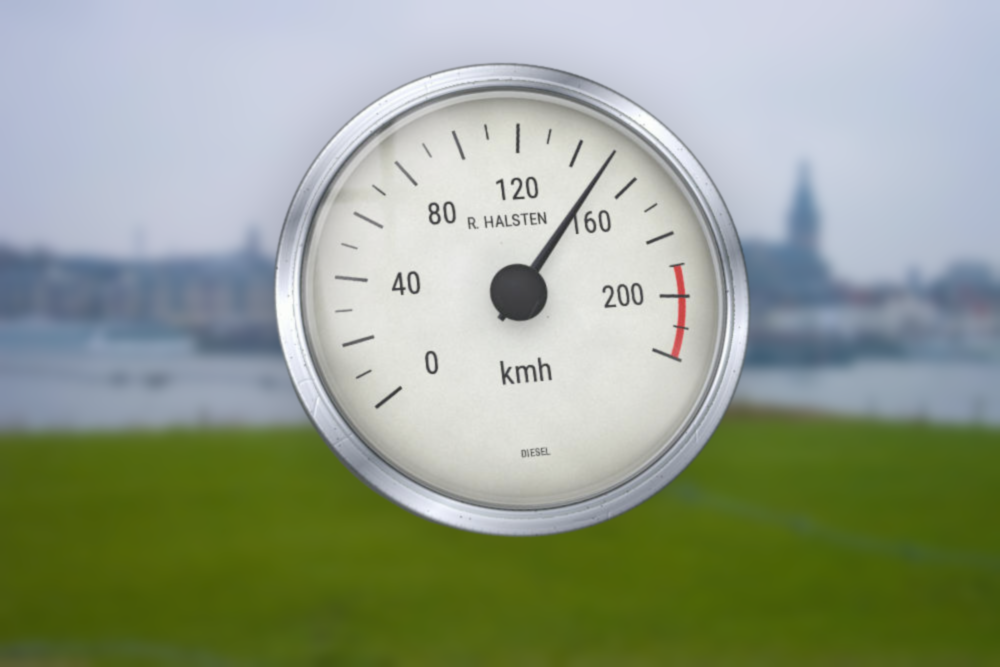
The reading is 150 km/h
